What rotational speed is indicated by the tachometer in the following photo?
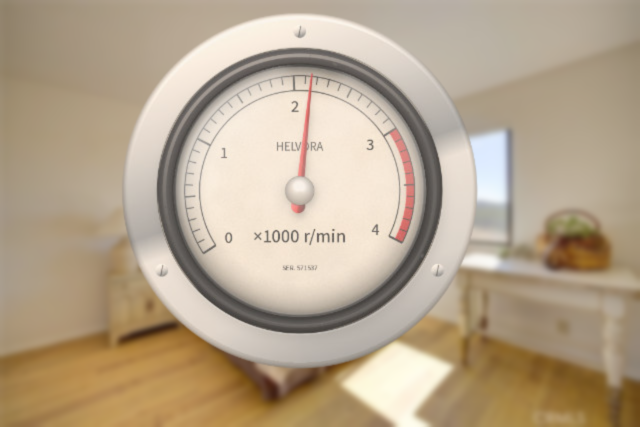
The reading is 2150 rpm
